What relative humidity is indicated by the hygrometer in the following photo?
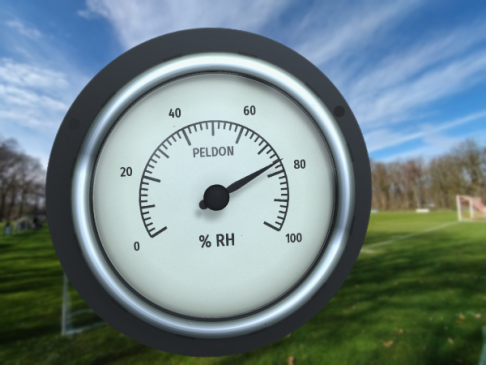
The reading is 76 %
